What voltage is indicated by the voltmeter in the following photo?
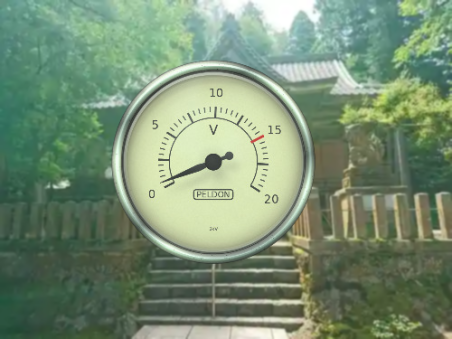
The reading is 0.5 V
